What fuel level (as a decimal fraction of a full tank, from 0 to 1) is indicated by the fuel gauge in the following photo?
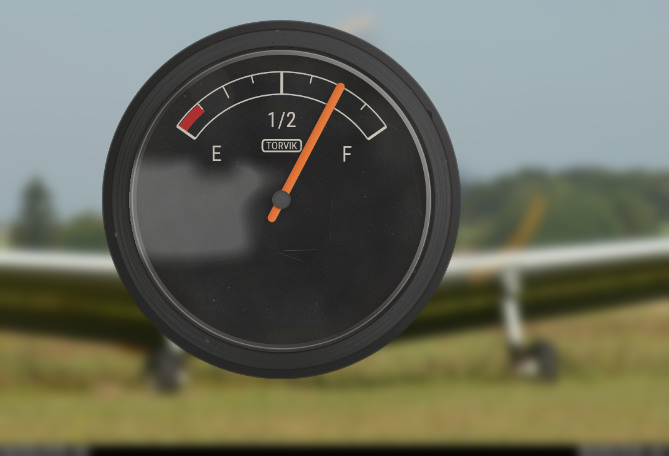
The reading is 0.75
